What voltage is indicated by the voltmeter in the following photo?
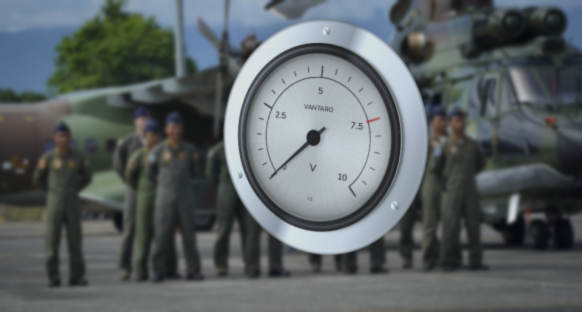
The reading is 0 V
